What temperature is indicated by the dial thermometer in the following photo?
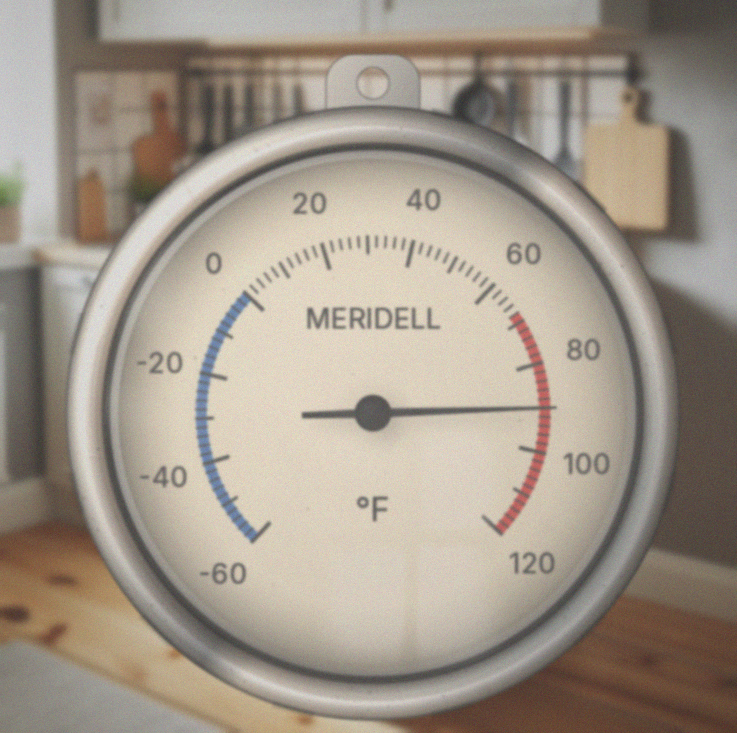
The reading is 90 °F
